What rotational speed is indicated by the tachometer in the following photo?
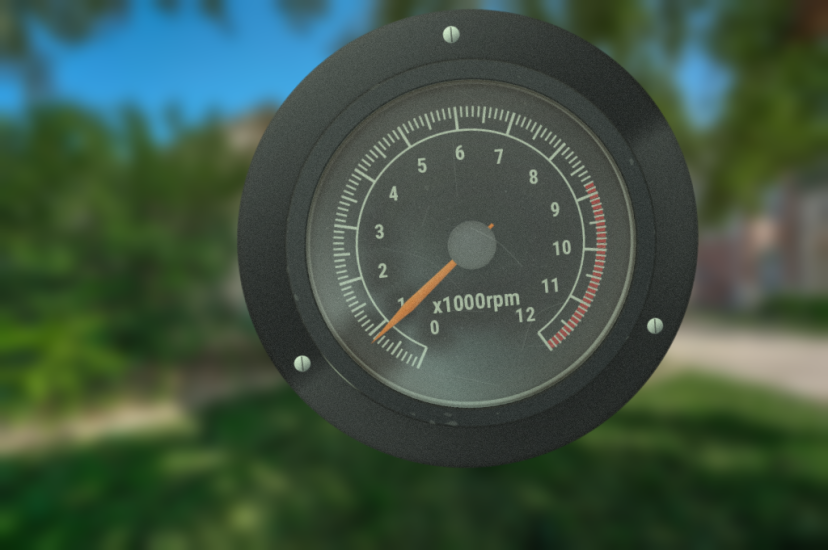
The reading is 900 rpm
